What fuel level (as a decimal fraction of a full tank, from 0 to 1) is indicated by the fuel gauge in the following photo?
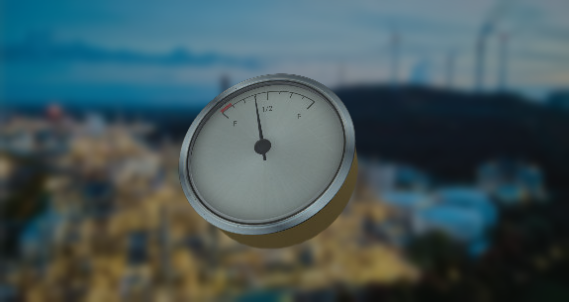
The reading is 0.375
